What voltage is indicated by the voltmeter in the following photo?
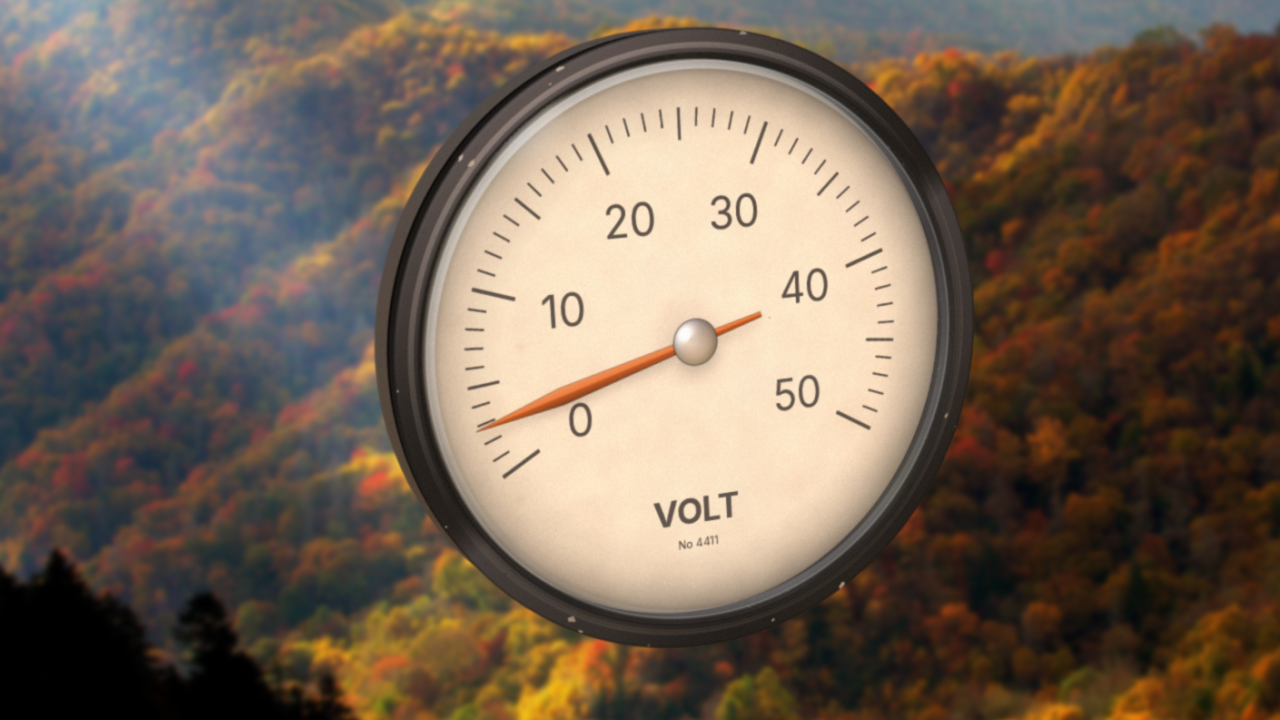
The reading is 3 V
